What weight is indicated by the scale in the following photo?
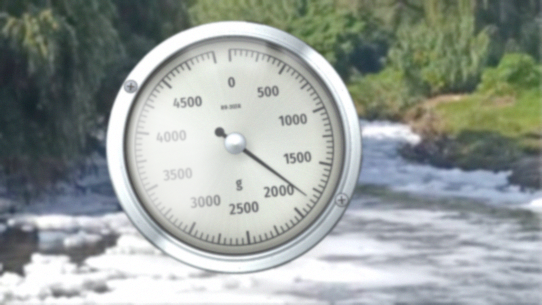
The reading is 1850 g
